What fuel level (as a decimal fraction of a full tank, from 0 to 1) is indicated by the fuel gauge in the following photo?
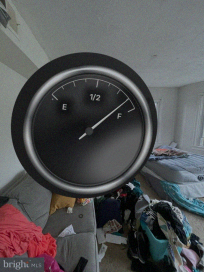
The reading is 0.875
